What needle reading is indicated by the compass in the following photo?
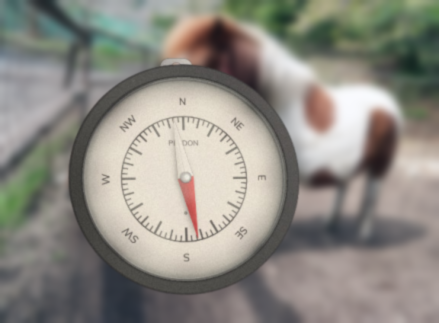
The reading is 170 °
